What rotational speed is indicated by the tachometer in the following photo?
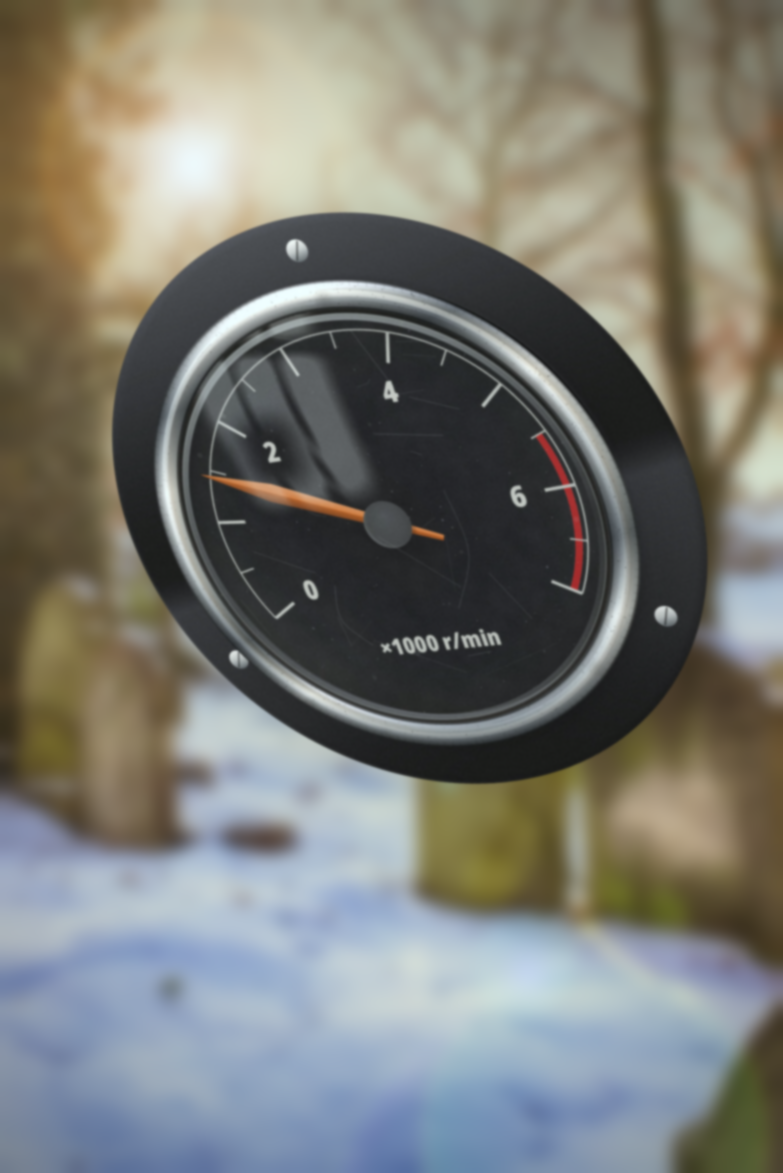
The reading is 1500 rpm
